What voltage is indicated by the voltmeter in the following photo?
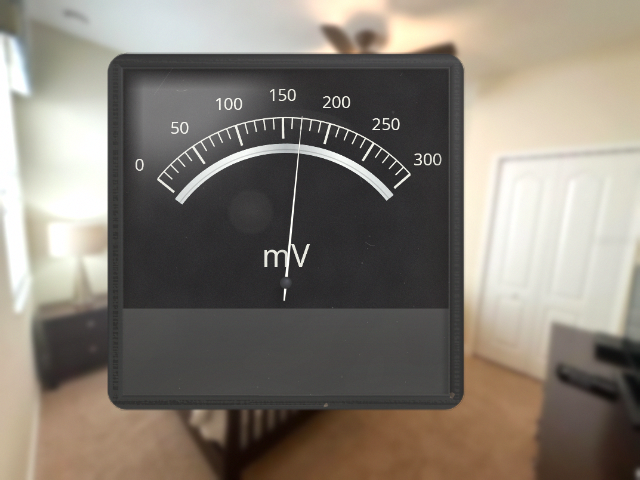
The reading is 170 mV
